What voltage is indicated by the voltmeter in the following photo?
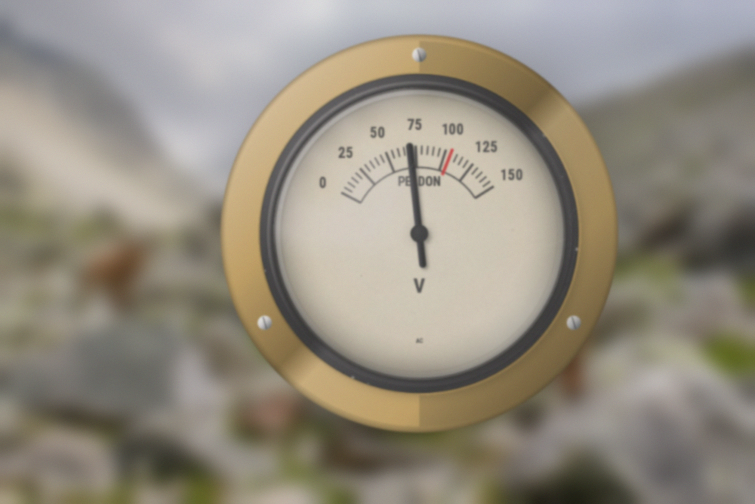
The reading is 70 V
